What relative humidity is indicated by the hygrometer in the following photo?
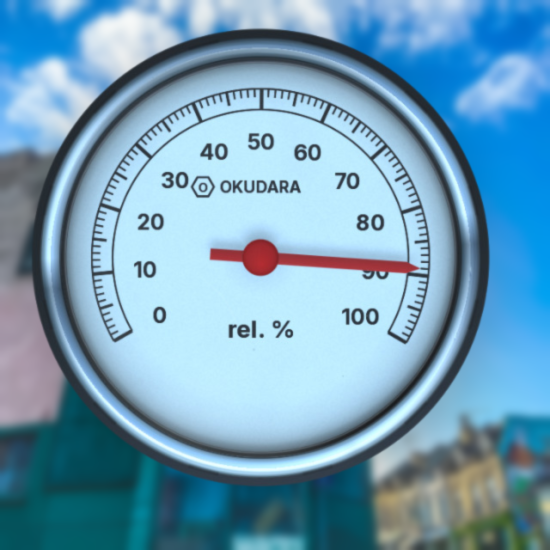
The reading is 89 %
